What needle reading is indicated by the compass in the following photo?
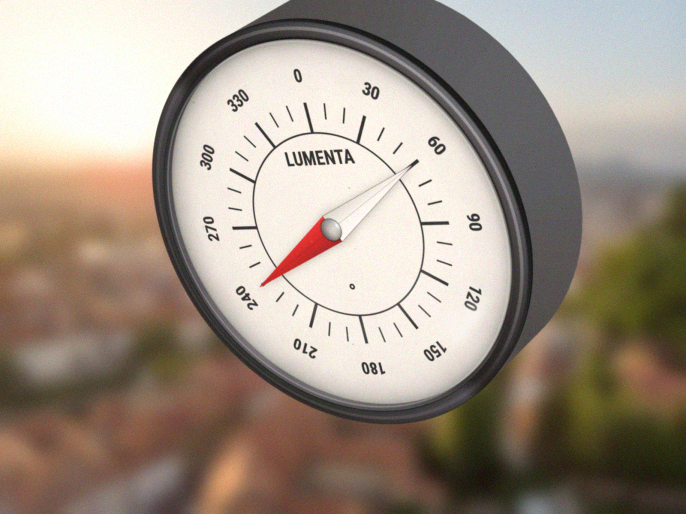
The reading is 240 °
